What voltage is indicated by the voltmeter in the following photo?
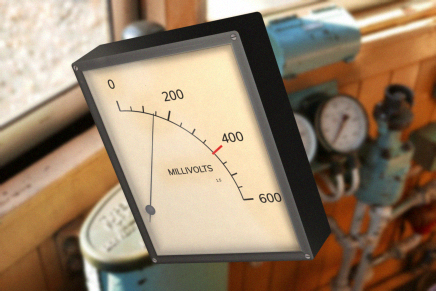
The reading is 150 mV
